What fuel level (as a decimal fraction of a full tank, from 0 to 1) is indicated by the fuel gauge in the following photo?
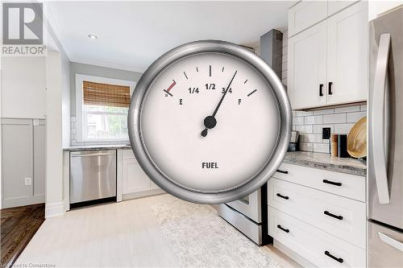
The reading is 0.75
